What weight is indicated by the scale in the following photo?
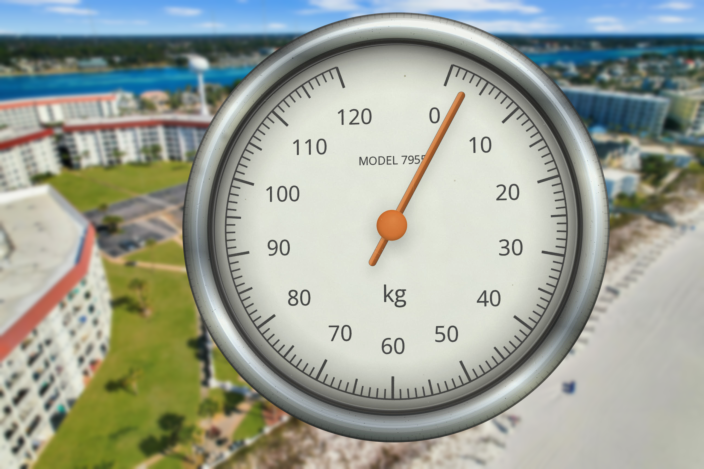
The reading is 3 kg
